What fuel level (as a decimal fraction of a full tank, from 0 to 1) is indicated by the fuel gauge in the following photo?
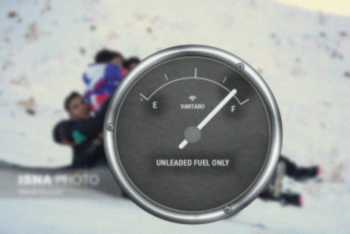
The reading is 0.875
